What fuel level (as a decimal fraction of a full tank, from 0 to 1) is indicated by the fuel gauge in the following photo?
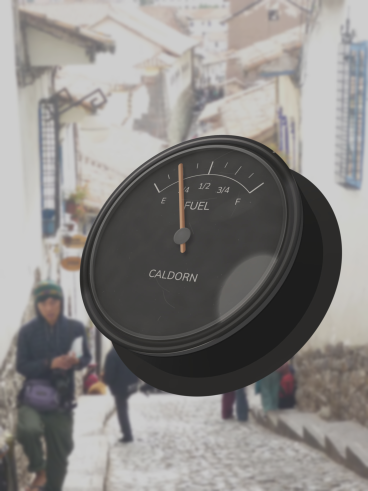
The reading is 0.25
